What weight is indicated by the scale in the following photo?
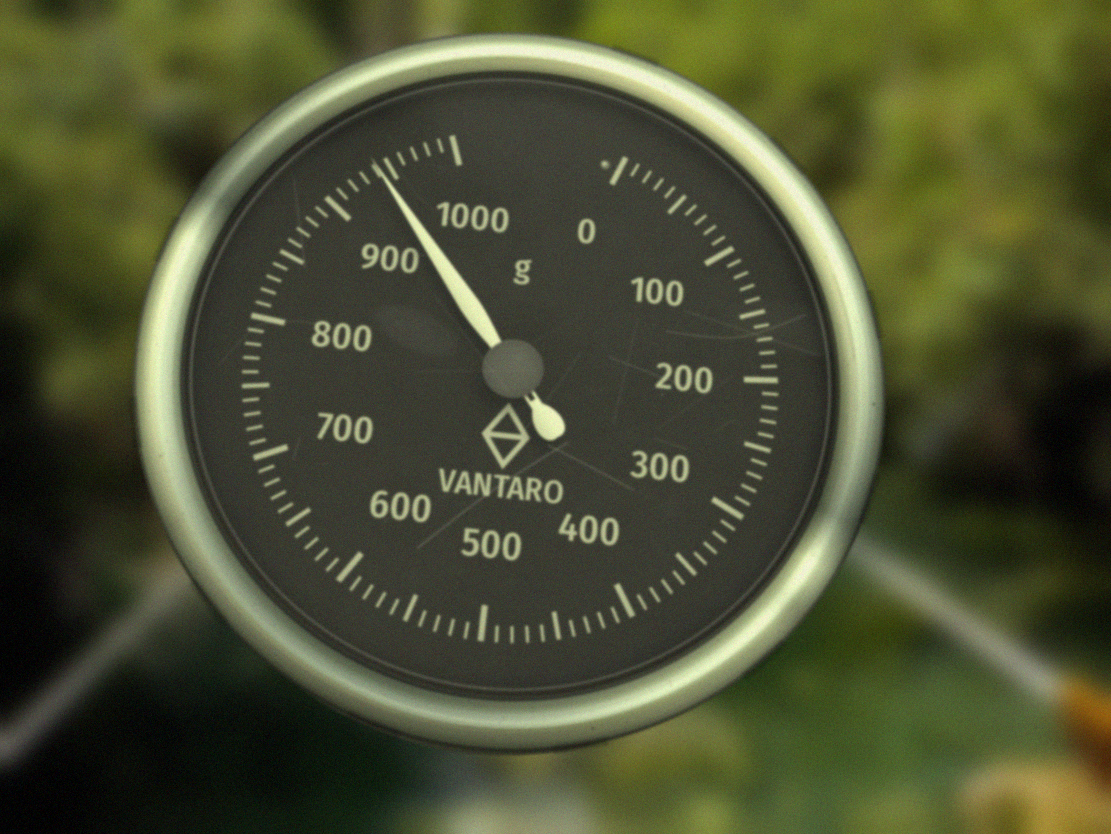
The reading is 940 g
